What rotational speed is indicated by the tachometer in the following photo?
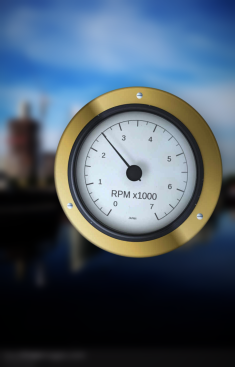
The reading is 2500 rpm
